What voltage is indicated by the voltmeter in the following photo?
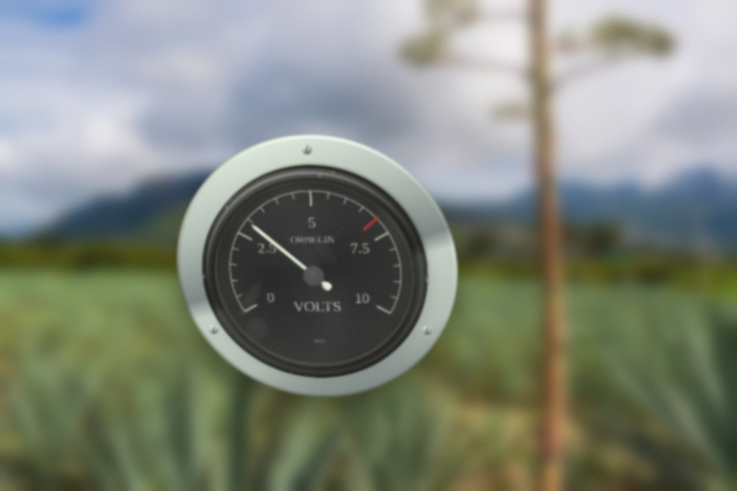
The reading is 3 V
